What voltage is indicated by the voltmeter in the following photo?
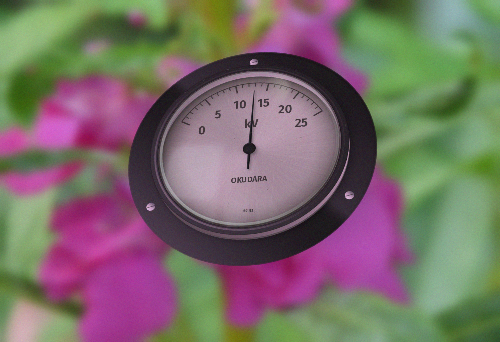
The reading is 13 kV
